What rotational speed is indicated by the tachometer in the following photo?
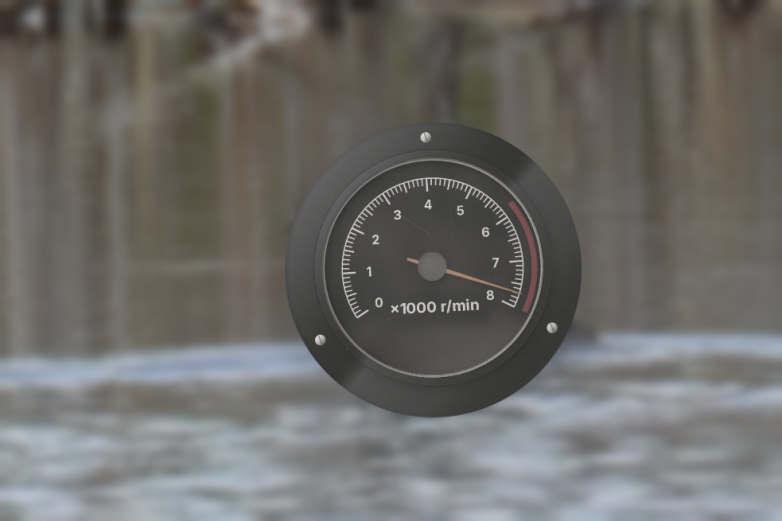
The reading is 7700 rpm
